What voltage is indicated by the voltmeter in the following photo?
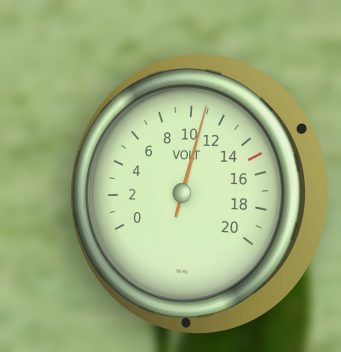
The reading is 11 V
